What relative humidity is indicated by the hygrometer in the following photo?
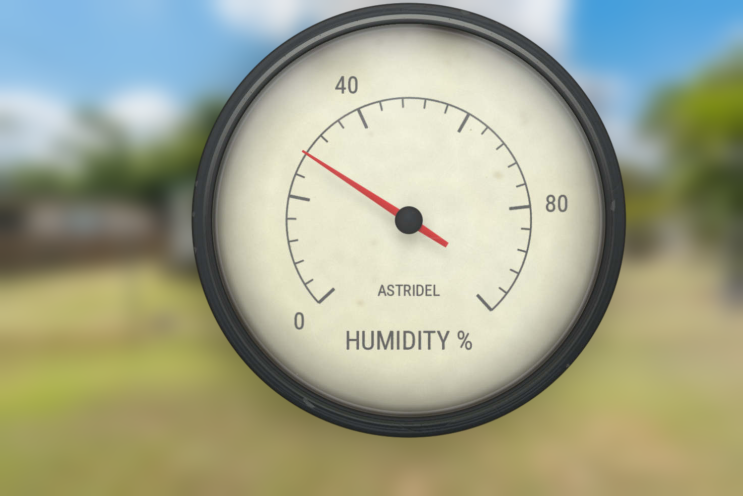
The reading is 28 %
